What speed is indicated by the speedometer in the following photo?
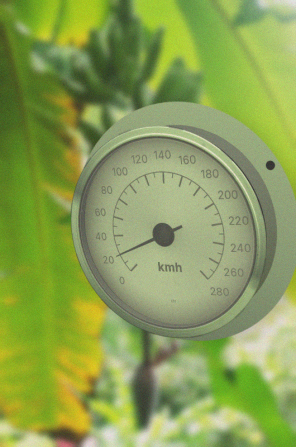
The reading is 20 km/h
